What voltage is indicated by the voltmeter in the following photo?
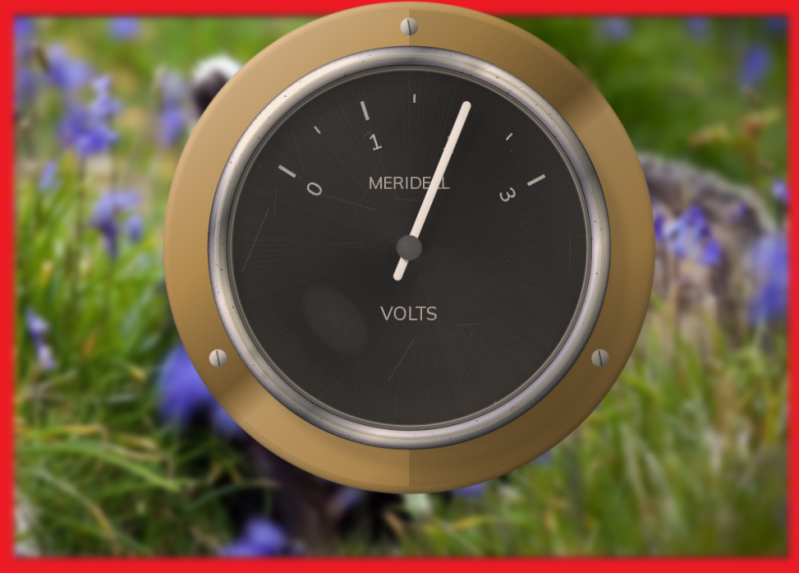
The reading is 2 V
